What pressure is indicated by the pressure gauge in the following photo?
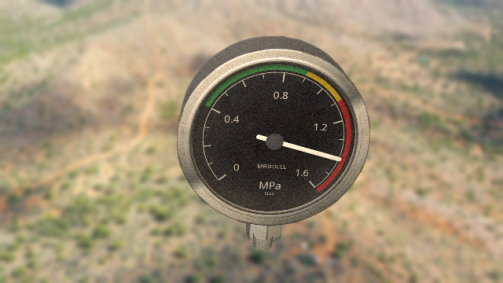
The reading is 1.4 MPa
